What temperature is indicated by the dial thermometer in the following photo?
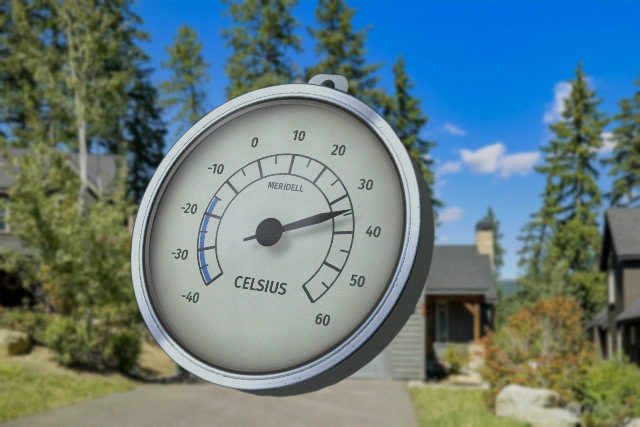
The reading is 35 °C
